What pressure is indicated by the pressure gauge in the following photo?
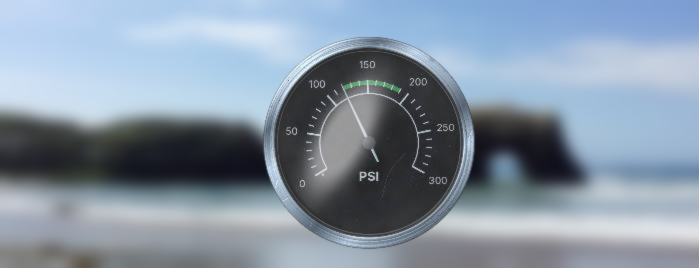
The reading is 120 psi
